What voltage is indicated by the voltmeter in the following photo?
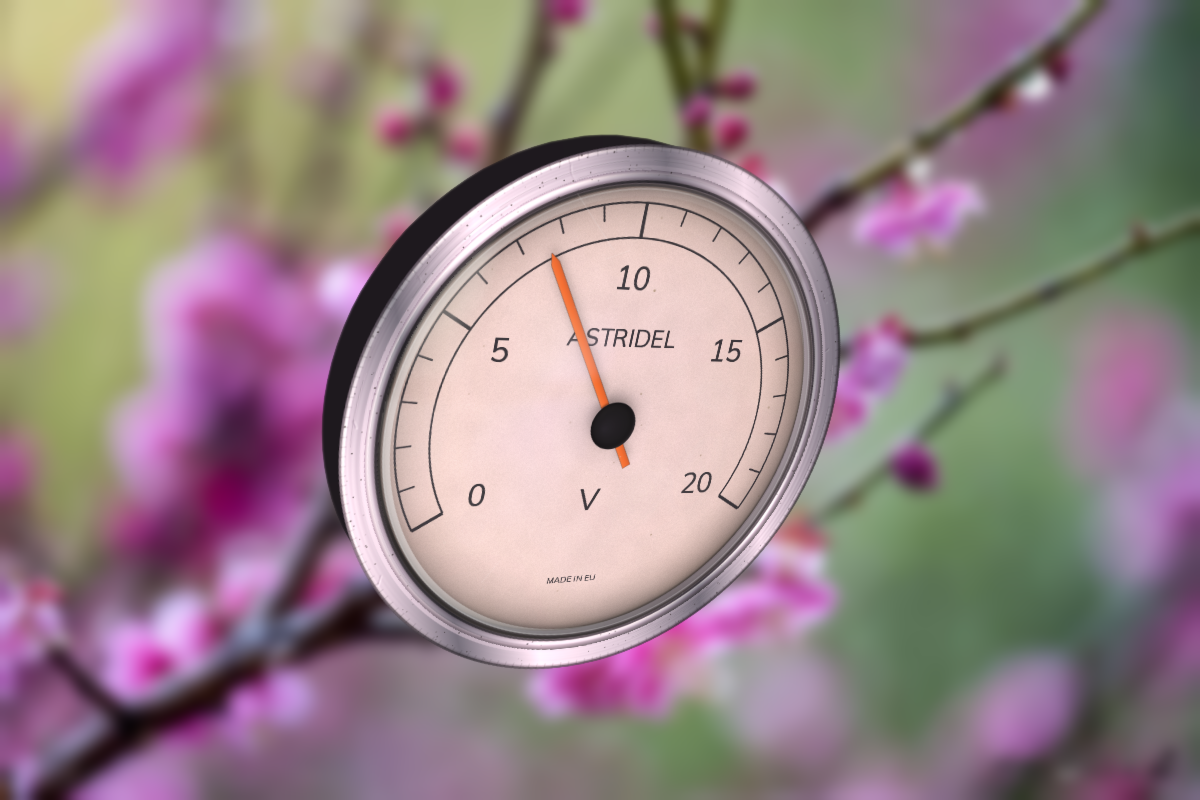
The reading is 7.5 V
